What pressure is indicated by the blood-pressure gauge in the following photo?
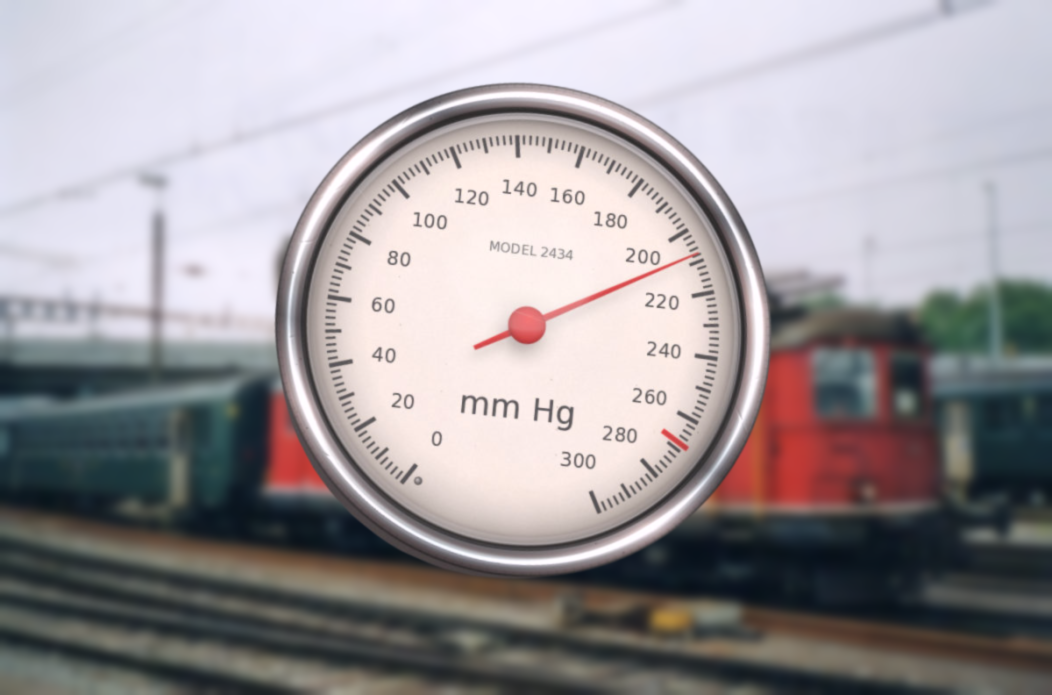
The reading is 208 mmHg
